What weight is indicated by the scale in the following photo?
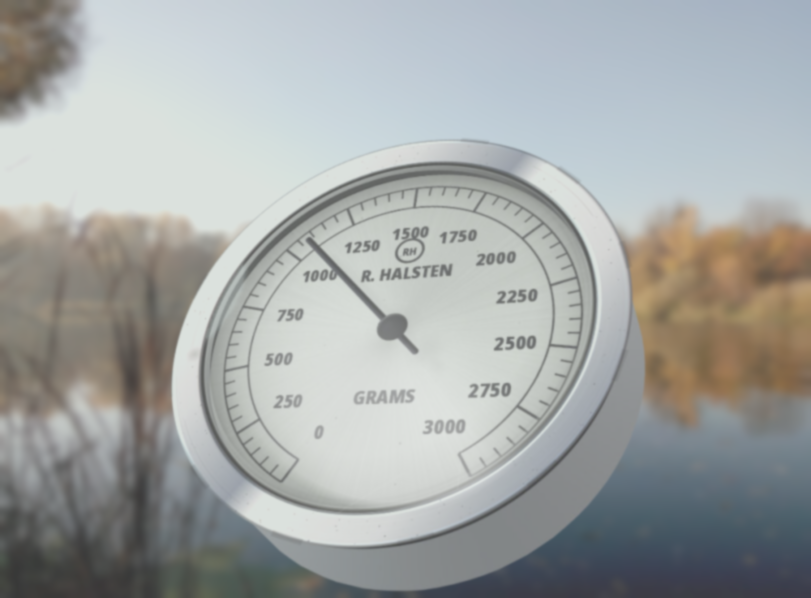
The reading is 1075 g
